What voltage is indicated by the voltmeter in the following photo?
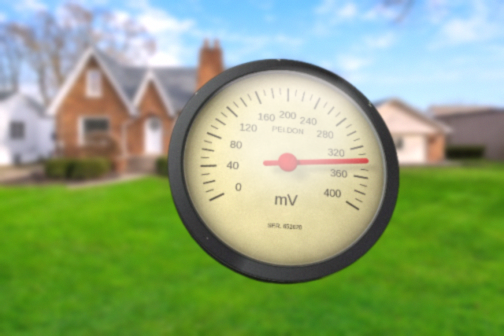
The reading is 340 mV
